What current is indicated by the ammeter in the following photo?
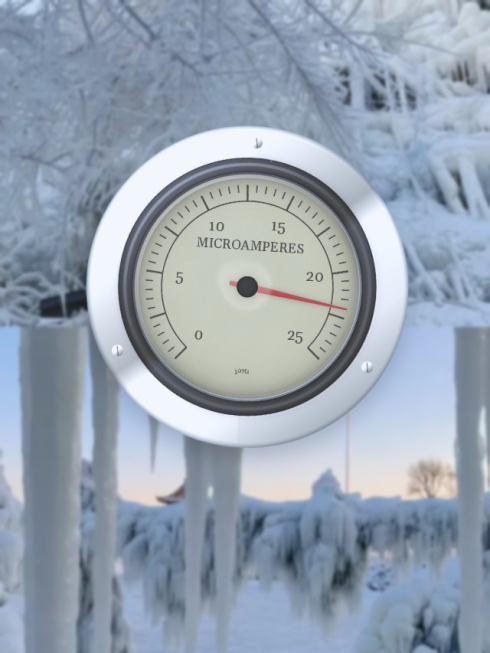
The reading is 22 µA
